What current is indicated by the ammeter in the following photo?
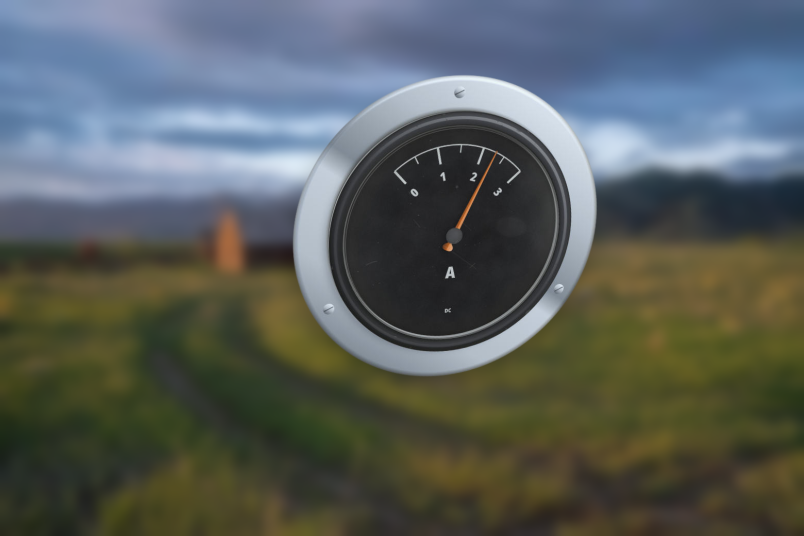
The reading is 2.25 A
